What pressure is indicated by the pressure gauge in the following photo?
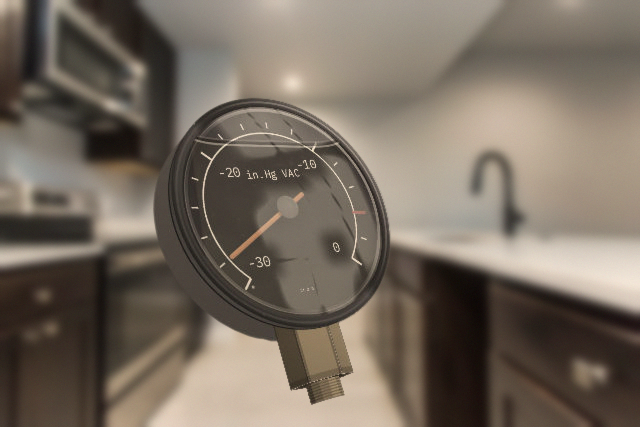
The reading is -28 inHg
